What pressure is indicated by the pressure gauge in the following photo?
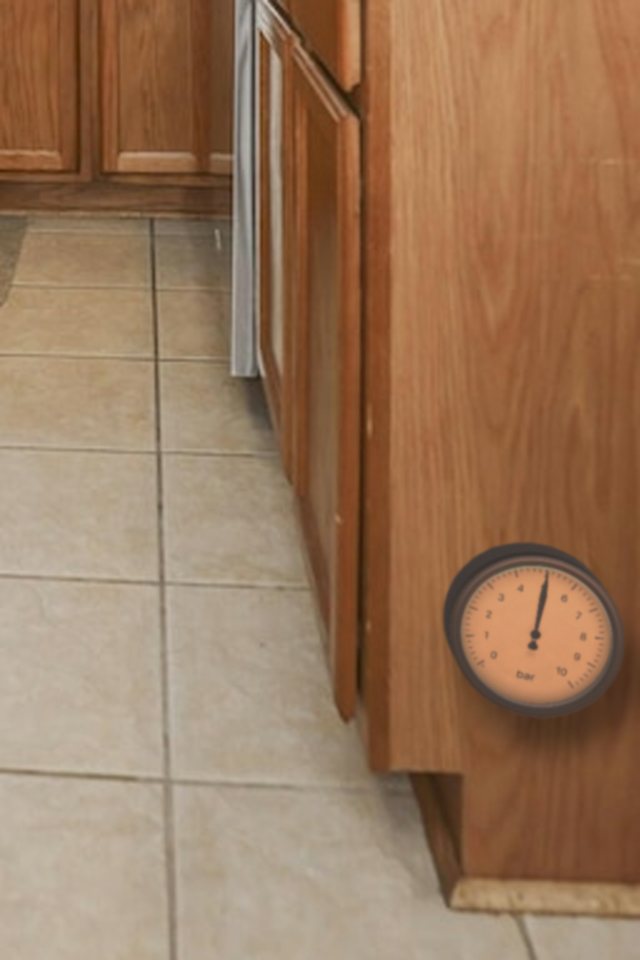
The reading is 5 bar
